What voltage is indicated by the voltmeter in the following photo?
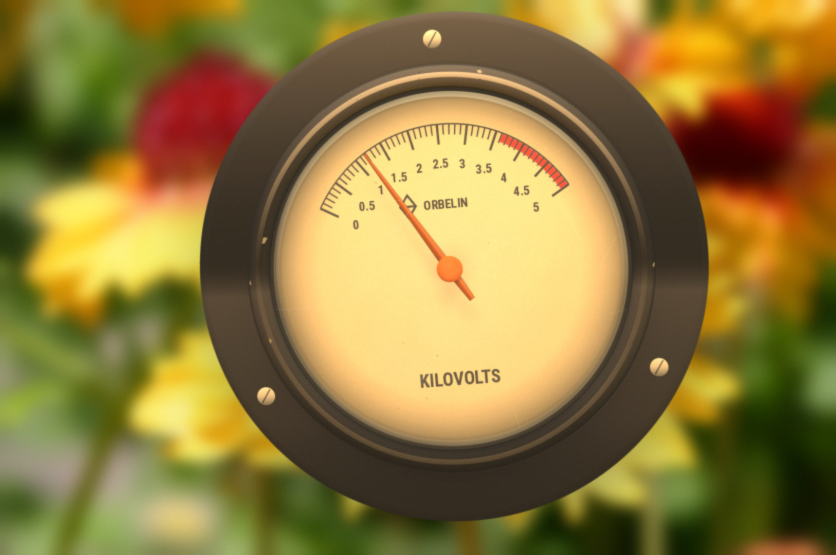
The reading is 1.2 kV
